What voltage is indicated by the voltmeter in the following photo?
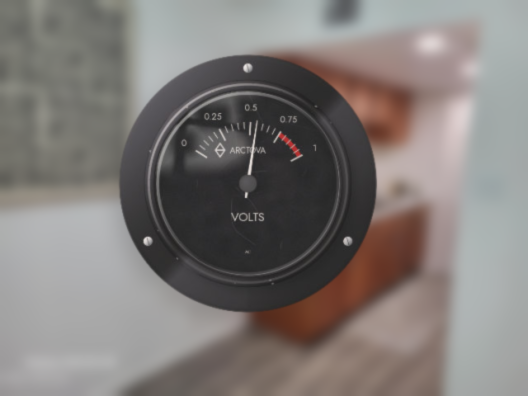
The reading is 0.55 V
